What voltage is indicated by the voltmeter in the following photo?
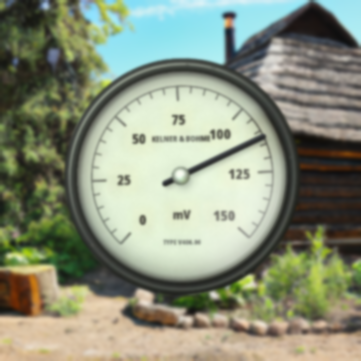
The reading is 112.5 mV
